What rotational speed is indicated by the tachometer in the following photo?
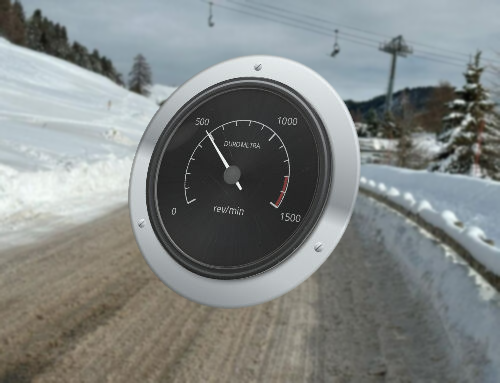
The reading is 500 rpm
